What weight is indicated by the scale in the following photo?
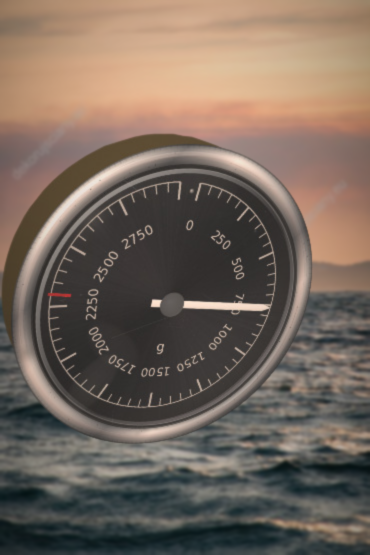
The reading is 750 g
